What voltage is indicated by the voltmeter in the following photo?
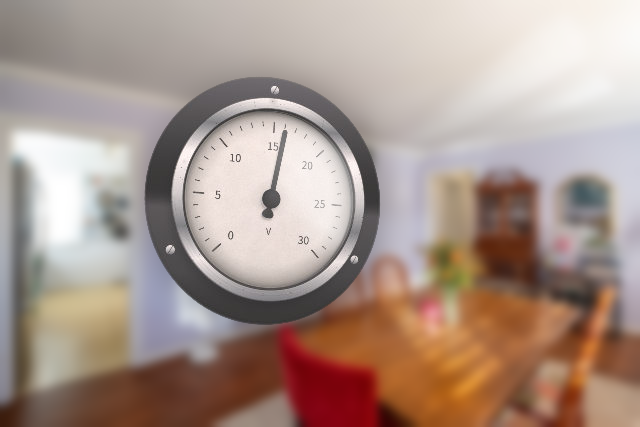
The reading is 16 V
